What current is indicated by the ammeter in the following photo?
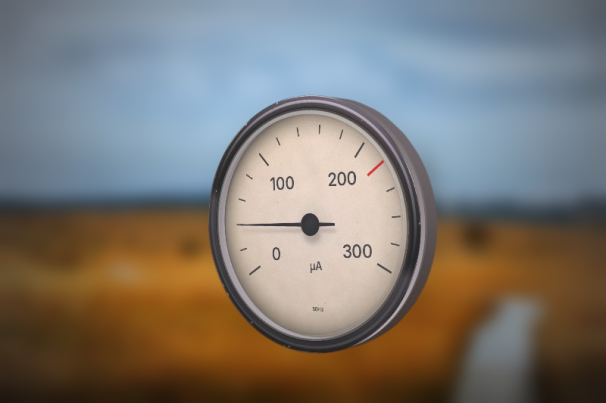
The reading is 40 µA
